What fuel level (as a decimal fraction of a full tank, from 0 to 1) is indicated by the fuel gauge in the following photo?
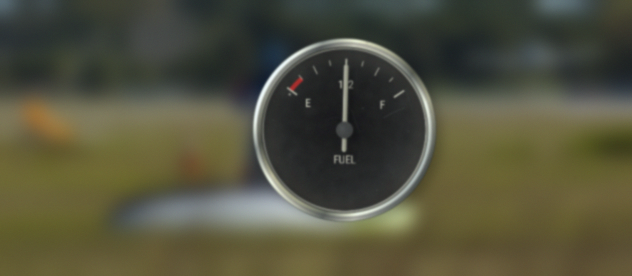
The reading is 0.5
